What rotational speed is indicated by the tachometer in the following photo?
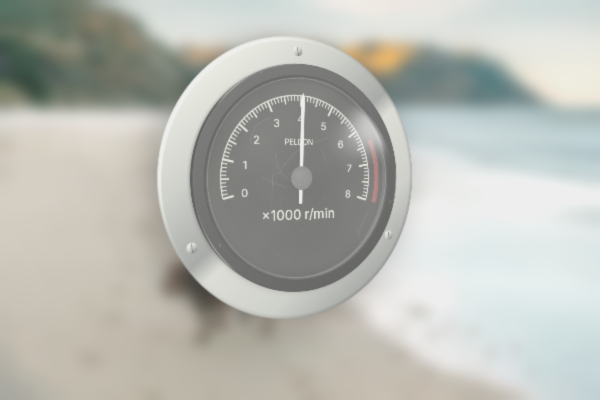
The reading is 4000 rpm
